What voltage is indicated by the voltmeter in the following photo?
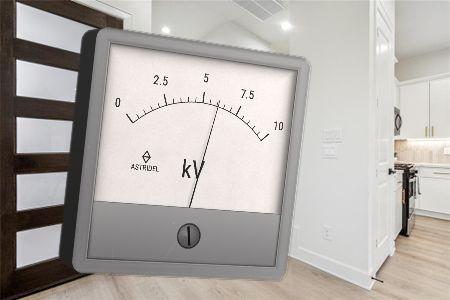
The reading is 6 kV
